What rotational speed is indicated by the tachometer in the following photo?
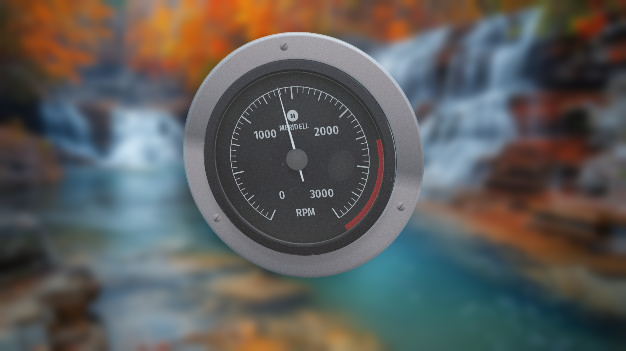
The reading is 1400 rpm
